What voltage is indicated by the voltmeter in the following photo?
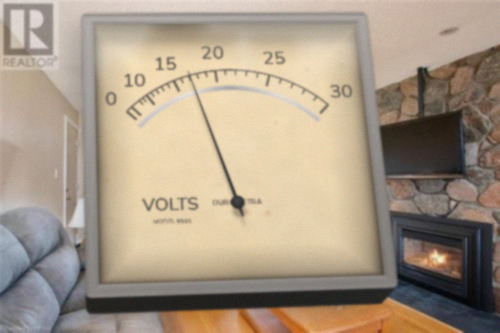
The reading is 17 V
